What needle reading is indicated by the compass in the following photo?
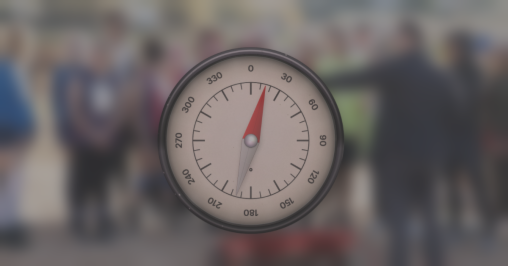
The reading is 15 °
